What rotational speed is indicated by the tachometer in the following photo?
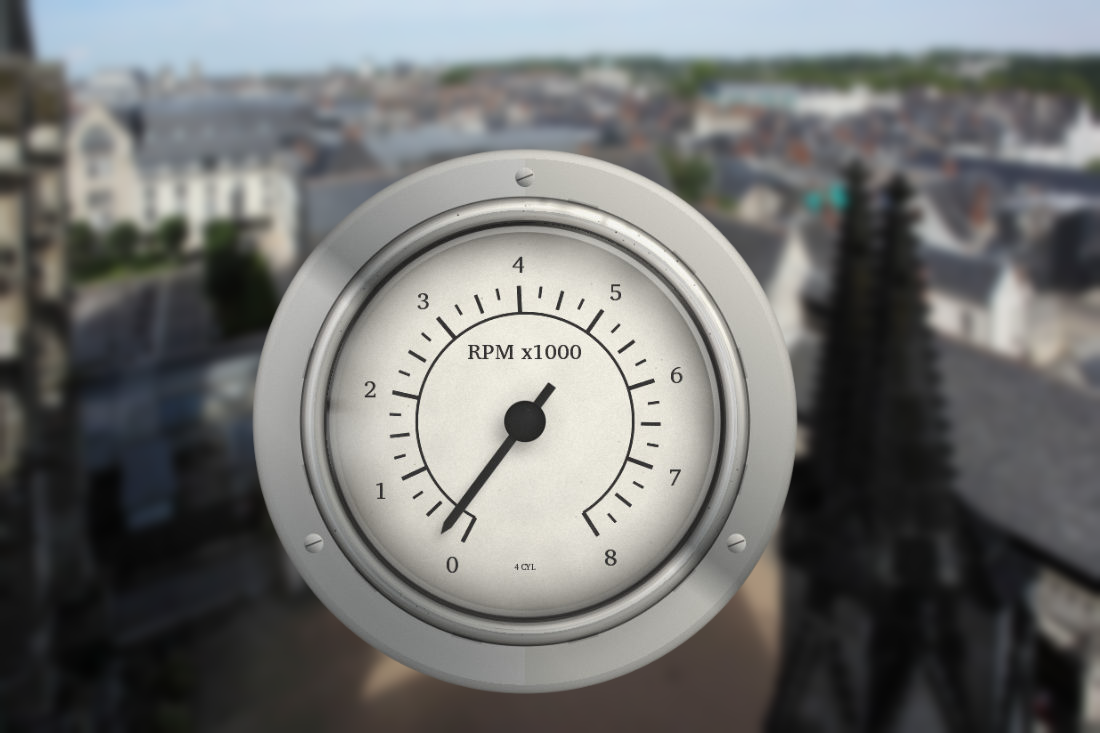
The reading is 250 rpm
